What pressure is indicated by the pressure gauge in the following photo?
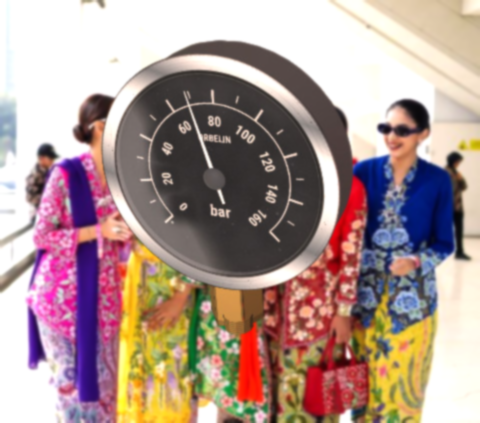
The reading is 70 bar
